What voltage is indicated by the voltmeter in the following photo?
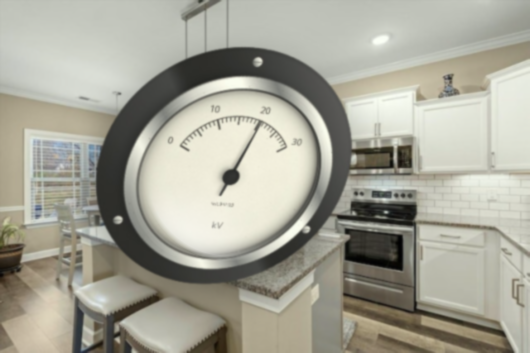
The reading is 20 kV
